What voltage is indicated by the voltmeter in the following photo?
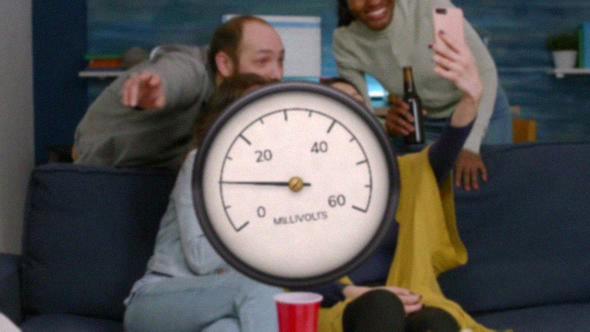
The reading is 10 mV
